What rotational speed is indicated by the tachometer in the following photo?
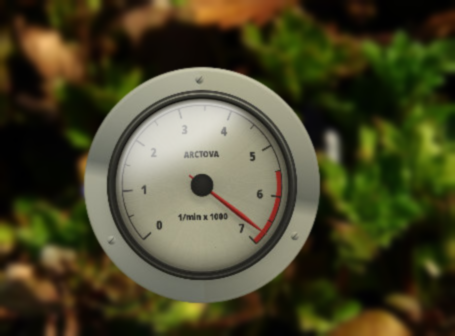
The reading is 6750 rpm
